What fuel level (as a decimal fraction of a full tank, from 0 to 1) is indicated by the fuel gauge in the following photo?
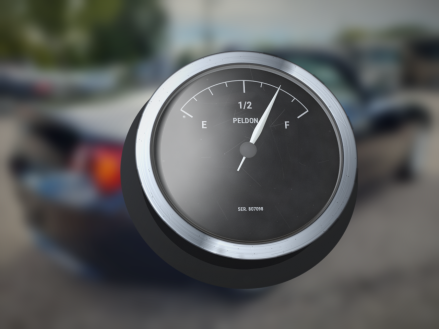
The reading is 0.75
